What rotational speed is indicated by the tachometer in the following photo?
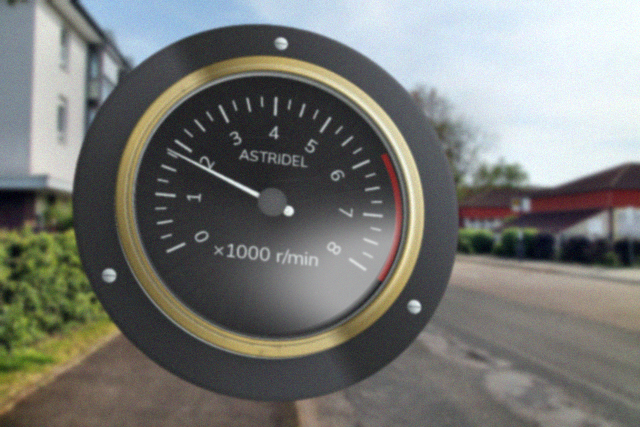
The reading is 1750 rpm
